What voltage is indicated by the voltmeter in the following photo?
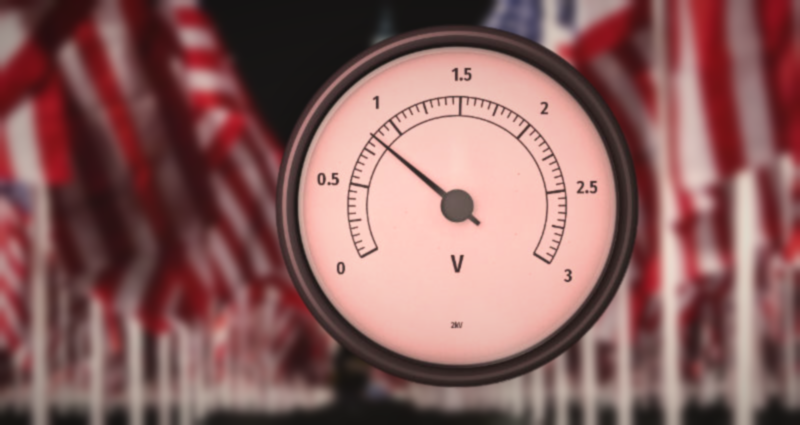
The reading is 0.85 V
